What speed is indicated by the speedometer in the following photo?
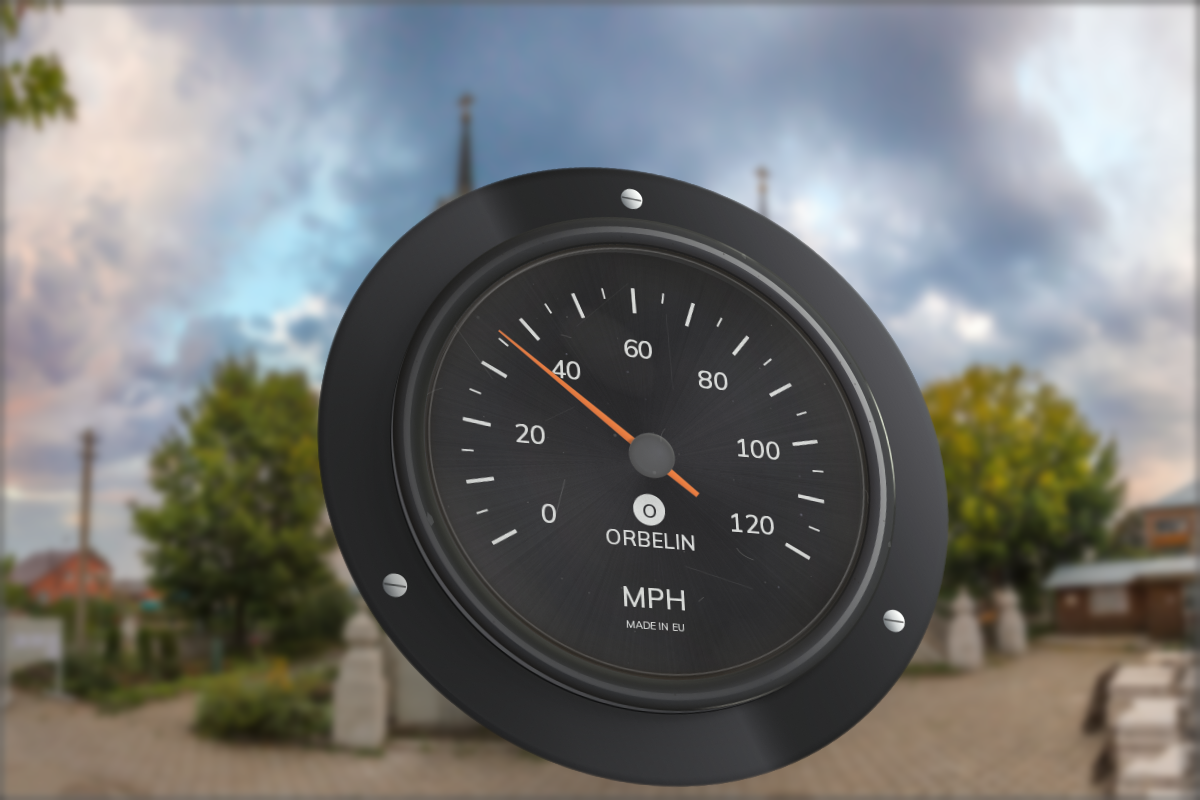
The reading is 35 mph
